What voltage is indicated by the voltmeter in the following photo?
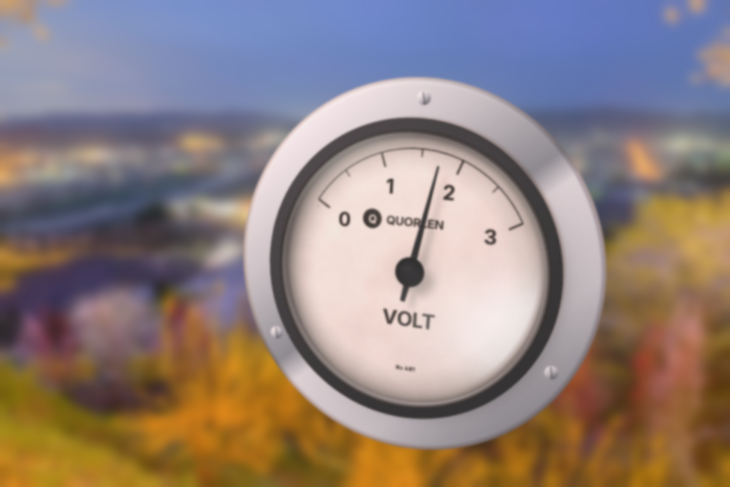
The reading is 1.75 V
